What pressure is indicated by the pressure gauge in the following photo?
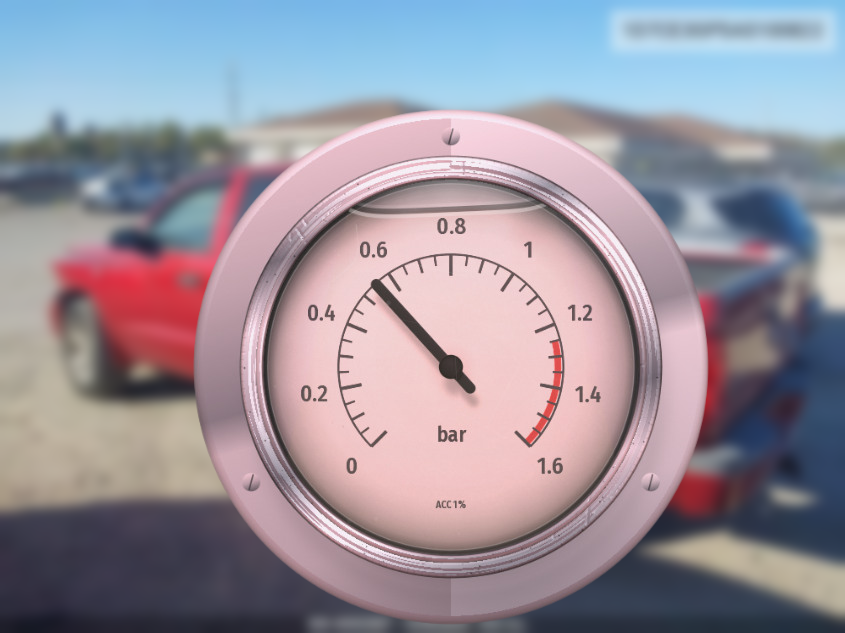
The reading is 0.55 bar
